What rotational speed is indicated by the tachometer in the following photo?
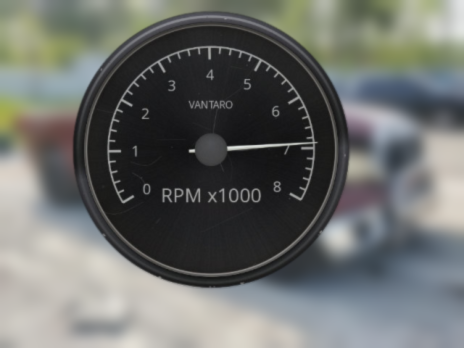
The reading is 6900 rpm
